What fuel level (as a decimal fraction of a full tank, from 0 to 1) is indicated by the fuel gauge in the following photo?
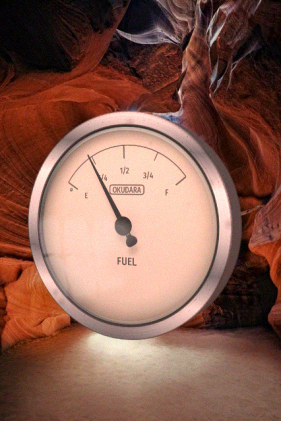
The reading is 0.25
